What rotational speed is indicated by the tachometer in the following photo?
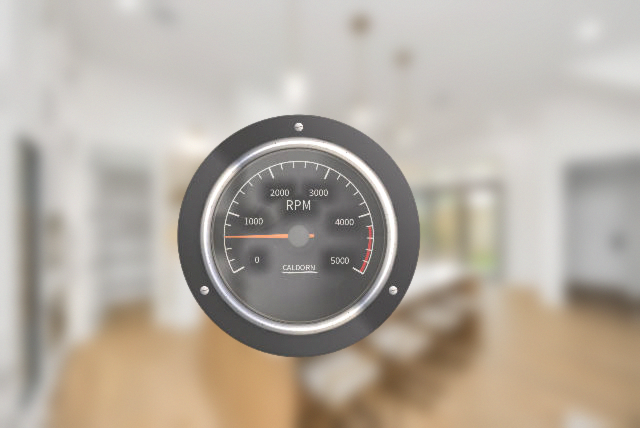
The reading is 600 rpm
